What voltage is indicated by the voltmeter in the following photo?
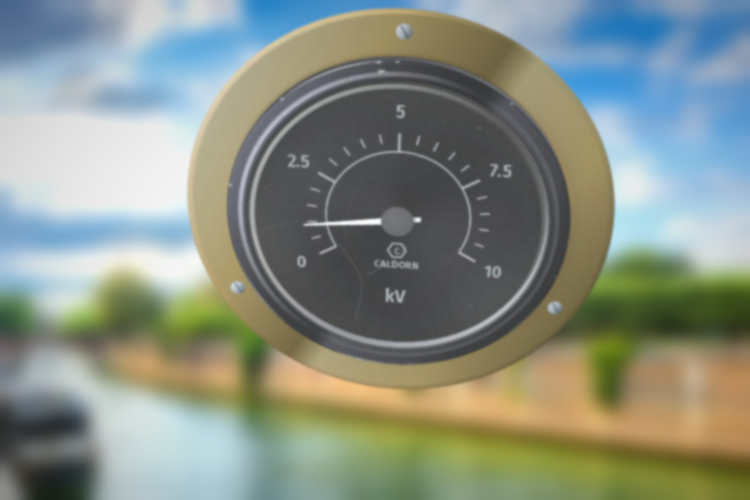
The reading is 1 kV
